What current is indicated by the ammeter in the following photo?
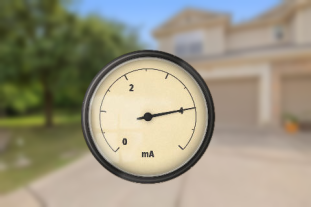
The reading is 4 mA
